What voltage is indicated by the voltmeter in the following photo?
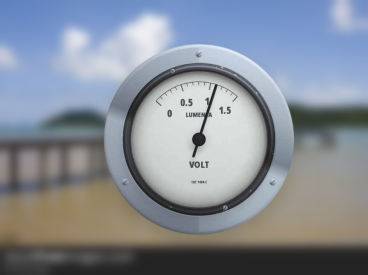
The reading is 1.1 V
